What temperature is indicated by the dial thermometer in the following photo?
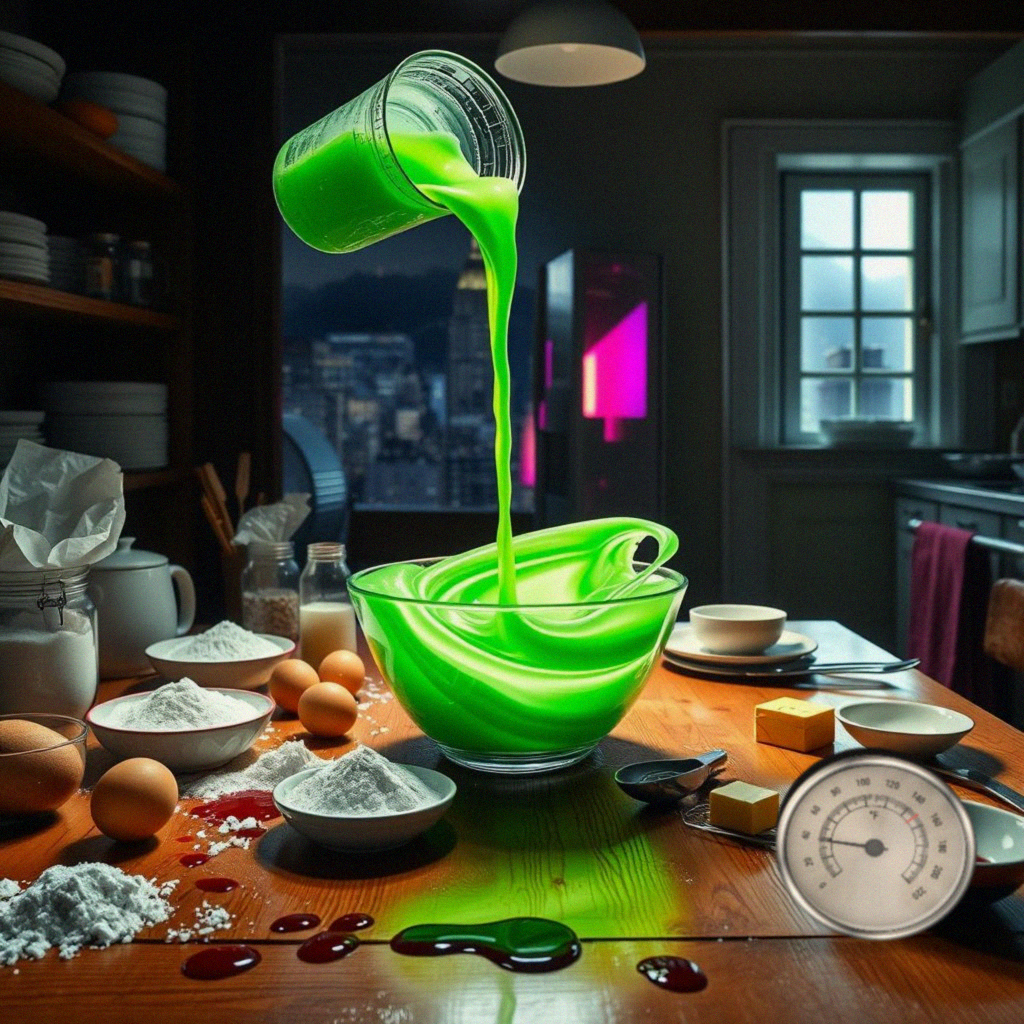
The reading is 40 °F
